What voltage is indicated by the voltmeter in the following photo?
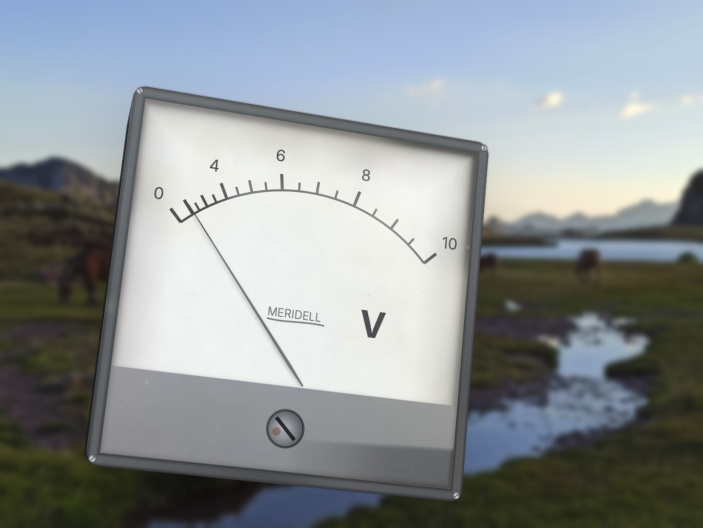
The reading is 2 V
